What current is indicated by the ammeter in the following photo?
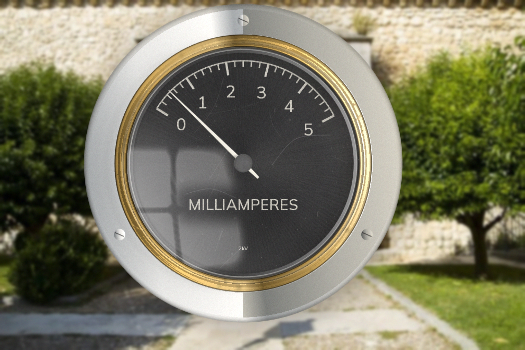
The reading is 0.5 mA
